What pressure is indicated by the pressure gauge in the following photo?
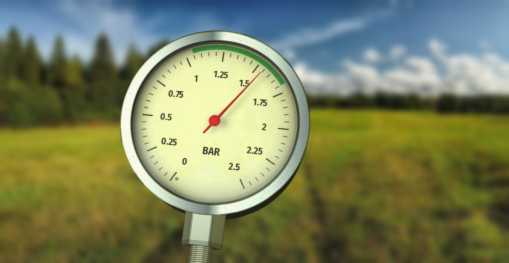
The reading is 1.55 bar
